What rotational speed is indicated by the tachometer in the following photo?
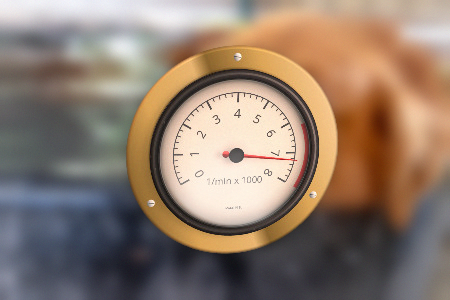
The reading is 7200 rpm
